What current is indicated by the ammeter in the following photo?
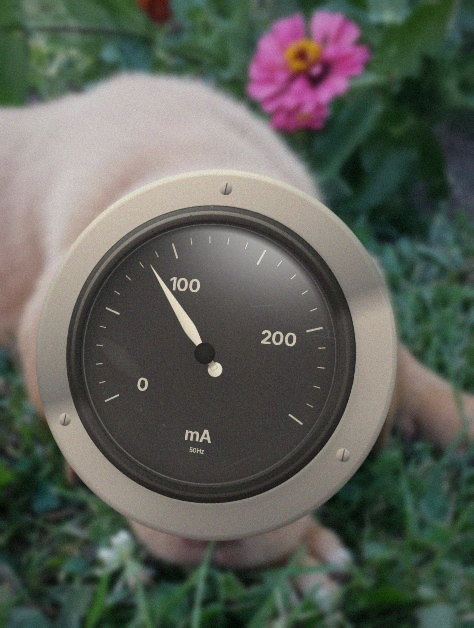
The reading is 85 mA
